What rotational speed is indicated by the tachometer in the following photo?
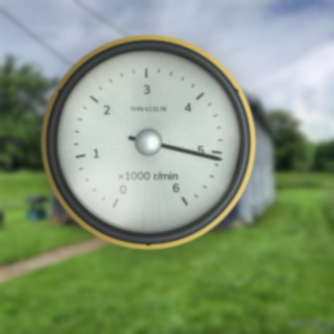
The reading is 5100 rpm
